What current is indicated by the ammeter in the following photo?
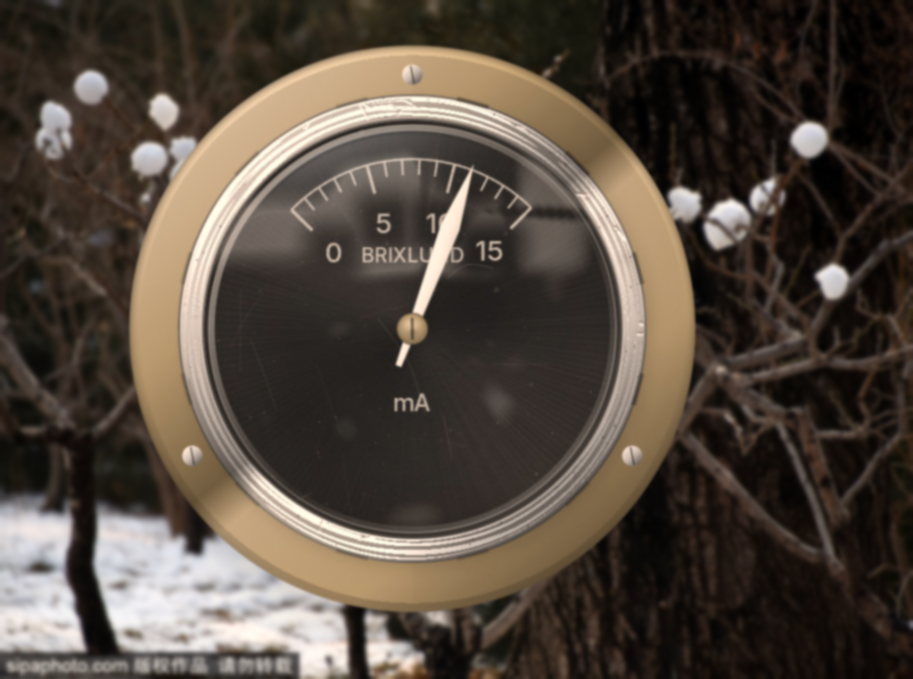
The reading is 11 mA
